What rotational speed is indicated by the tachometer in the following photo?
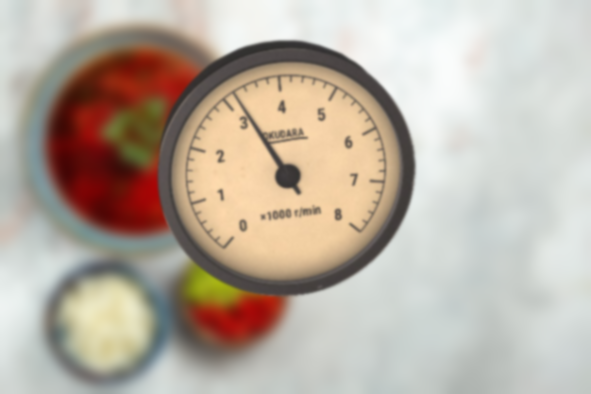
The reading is 3200 rpm
